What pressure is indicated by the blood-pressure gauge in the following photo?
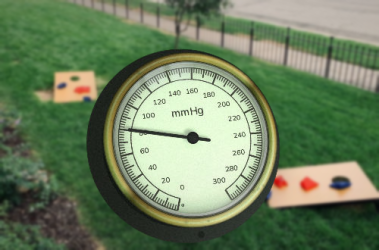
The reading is 80 mmHg
